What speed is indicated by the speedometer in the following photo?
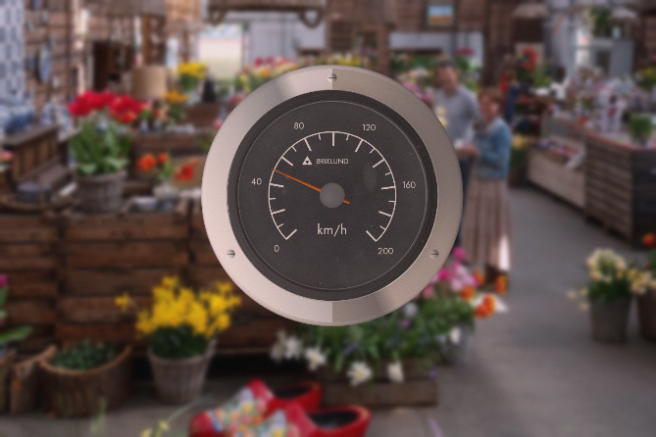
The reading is 50 km/h
